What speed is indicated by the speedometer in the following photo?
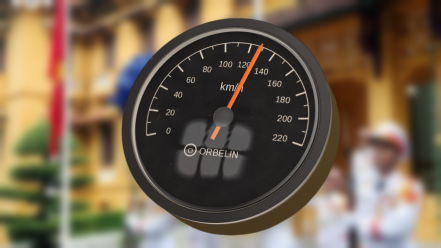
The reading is 130 km/h
